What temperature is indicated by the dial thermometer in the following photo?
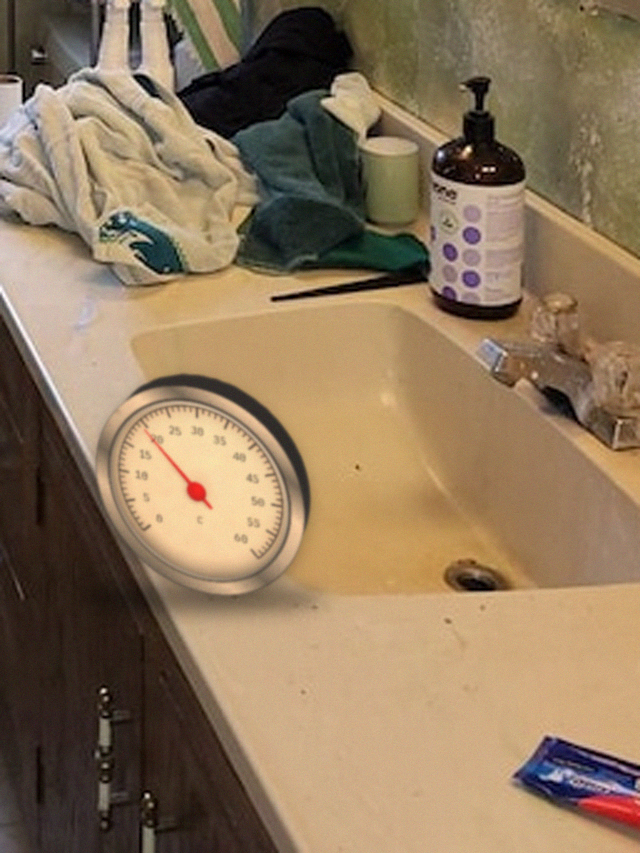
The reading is 20 °C
